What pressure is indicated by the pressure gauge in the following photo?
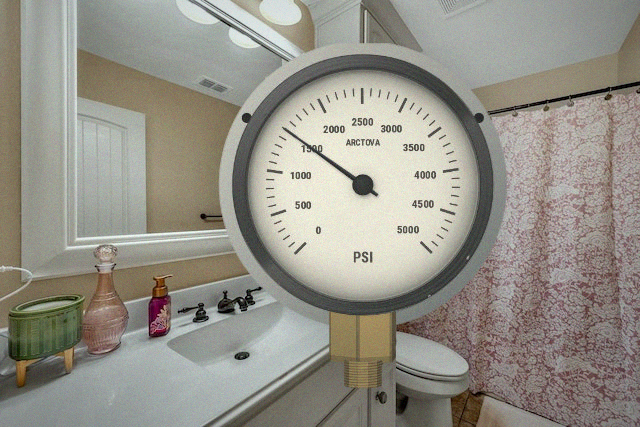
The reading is 1500 psi
